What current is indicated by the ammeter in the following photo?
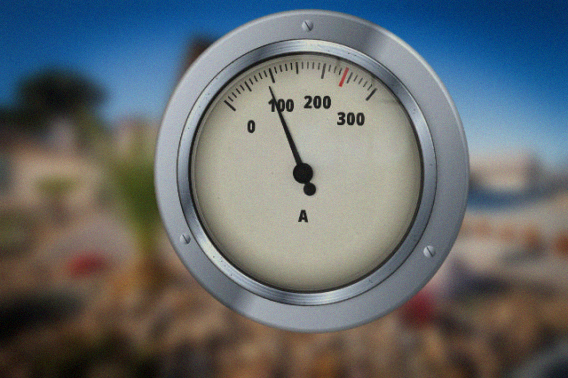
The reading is 90 A
